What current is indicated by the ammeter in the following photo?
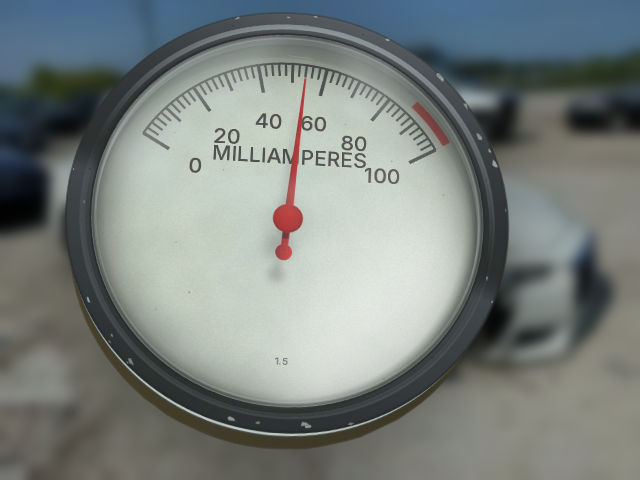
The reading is 54 mA
